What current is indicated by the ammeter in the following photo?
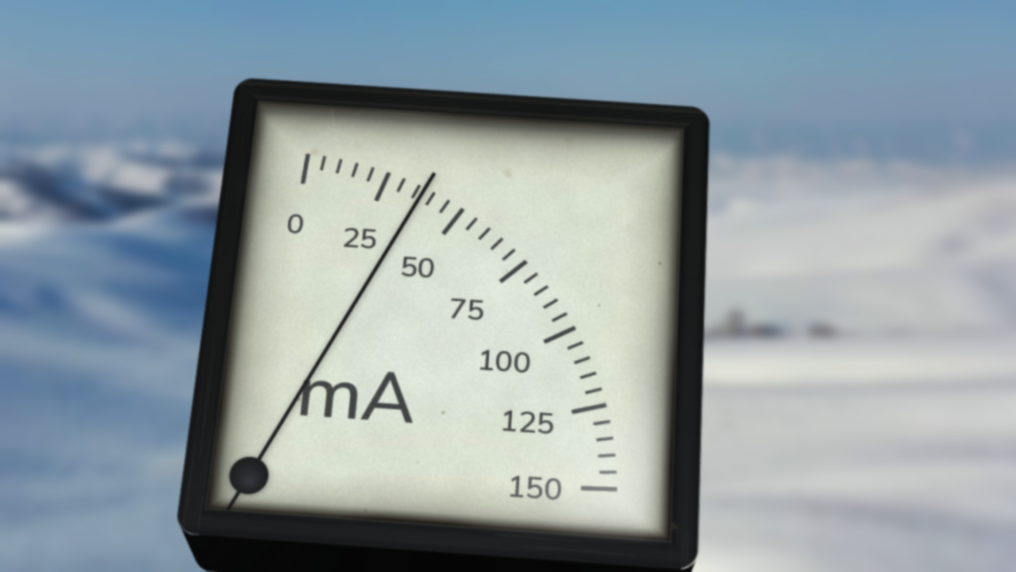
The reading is 37.5 mA
